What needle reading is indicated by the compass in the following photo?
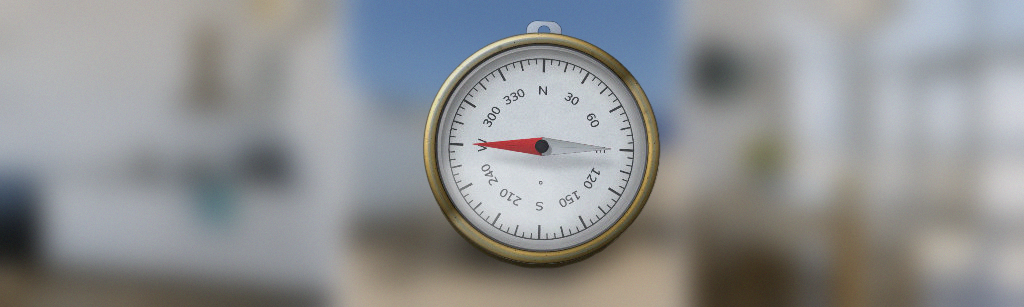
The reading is 270 °
